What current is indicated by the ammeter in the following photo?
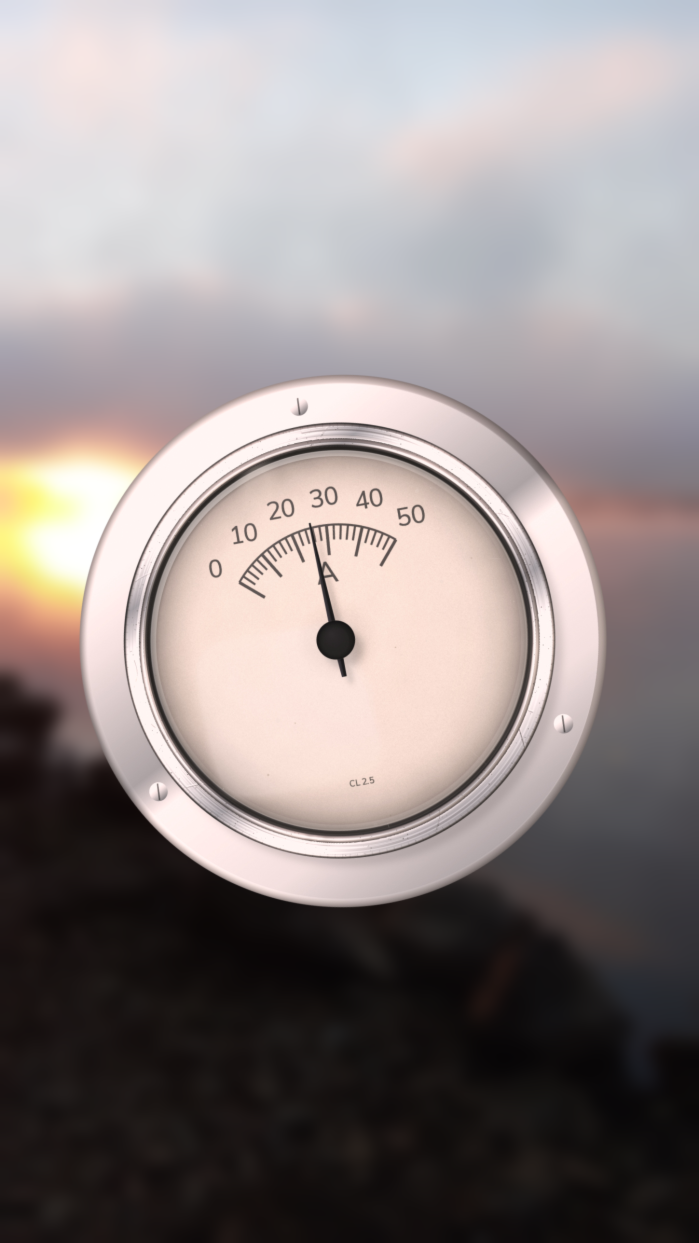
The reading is 26 A
